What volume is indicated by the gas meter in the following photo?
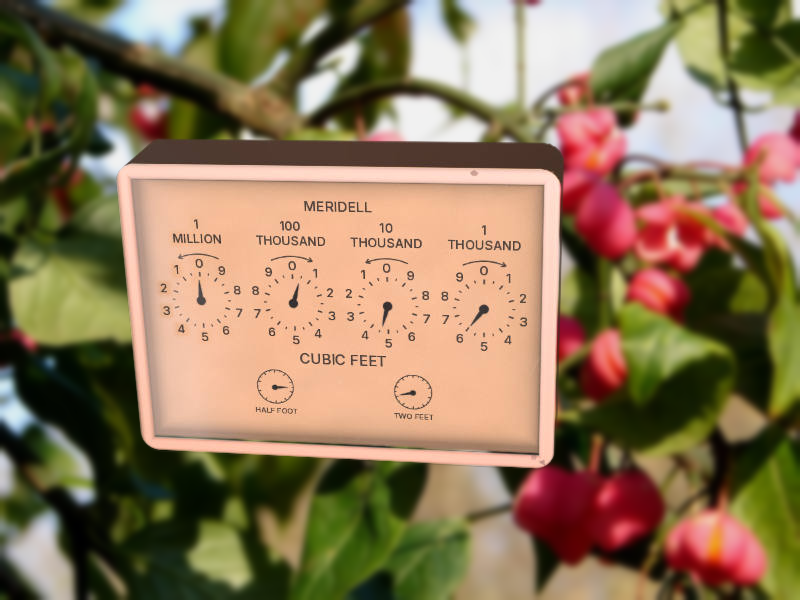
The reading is 4600 ft³
